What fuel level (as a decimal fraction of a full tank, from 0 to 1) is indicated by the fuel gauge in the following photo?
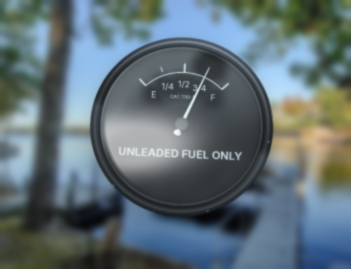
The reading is 0.75
